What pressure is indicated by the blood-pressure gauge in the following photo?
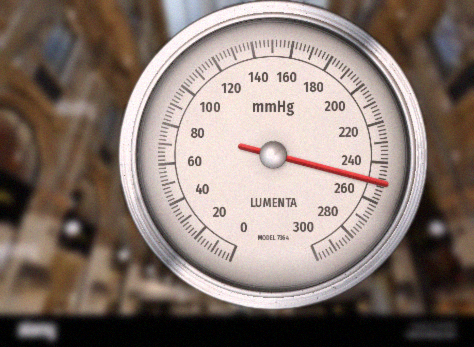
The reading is 250 mmHg
